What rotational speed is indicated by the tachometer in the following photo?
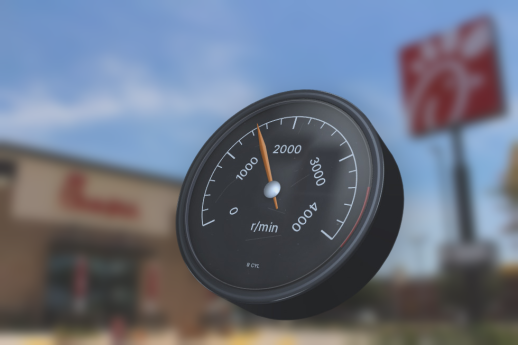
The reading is 1500 rpm
